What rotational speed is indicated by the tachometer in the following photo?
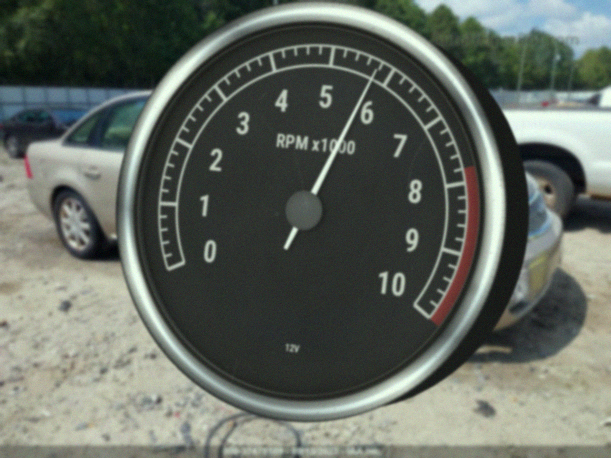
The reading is 5800 rpm
